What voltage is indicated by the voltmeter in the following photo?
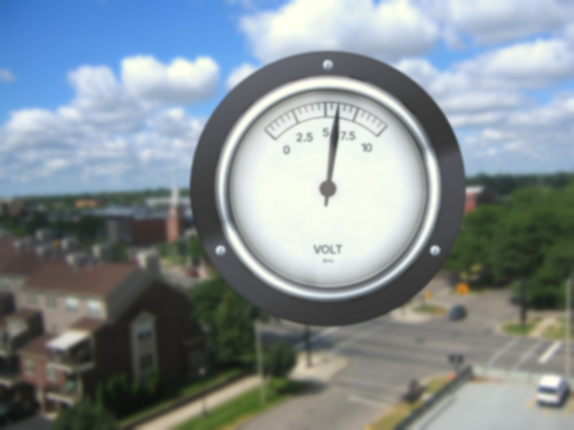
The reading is 6 V
